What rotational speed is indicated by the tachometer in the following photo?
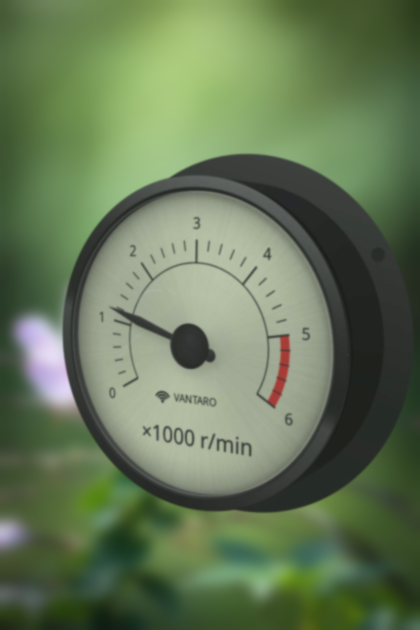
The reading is 1200 rpm
